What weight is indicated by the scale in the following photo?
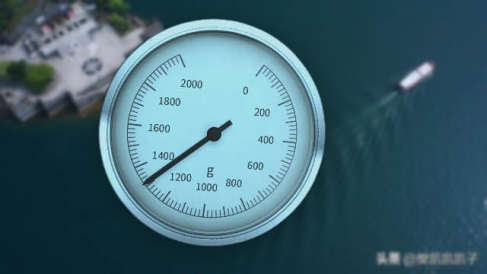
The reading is 1320 g
